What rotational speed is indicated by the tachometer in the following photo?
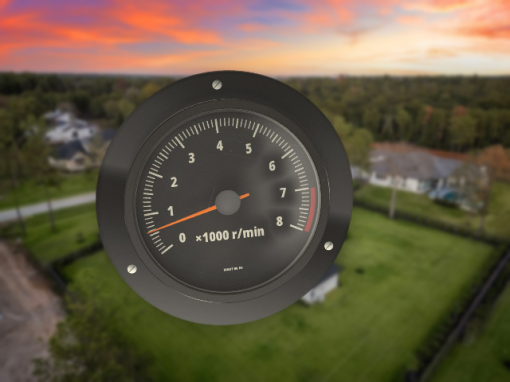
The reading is 600 rpm
